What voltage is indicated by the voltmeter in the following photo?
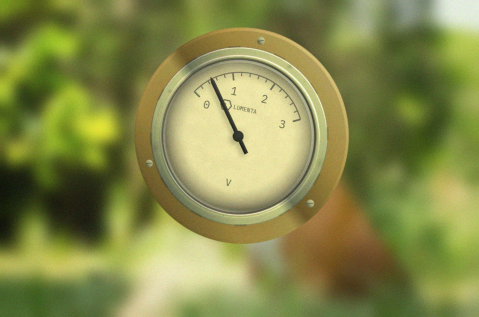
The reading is 0.5 V
